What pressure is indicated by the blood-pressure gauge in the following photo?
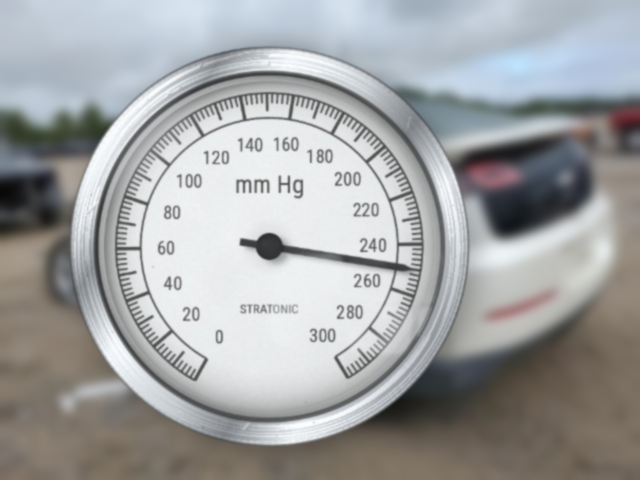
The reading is 250 mmHg
